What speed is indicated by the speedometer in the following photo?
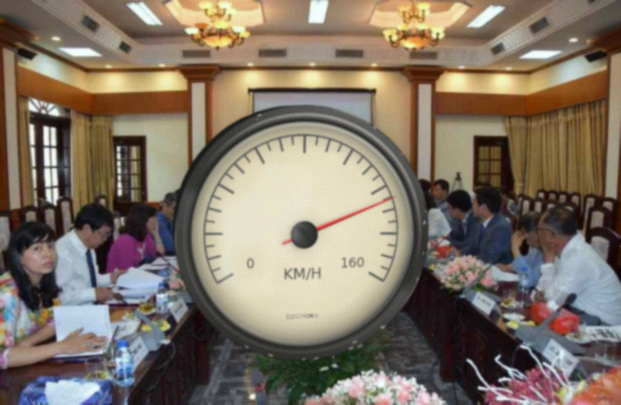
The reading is 125 km/h
